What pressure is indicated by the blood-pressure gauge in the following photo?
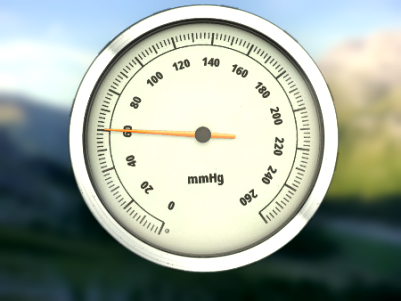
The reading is 60 mmHg
